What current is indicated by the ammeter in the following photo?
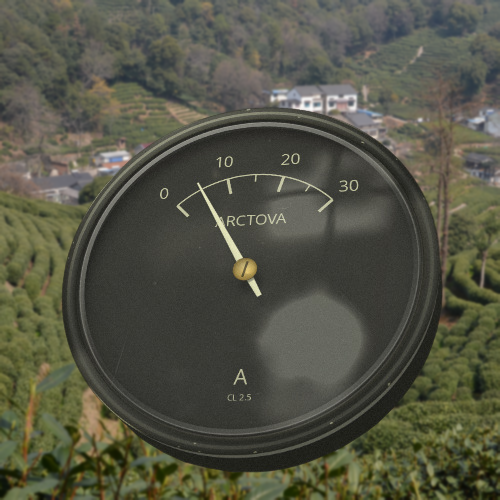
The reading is 5 A
